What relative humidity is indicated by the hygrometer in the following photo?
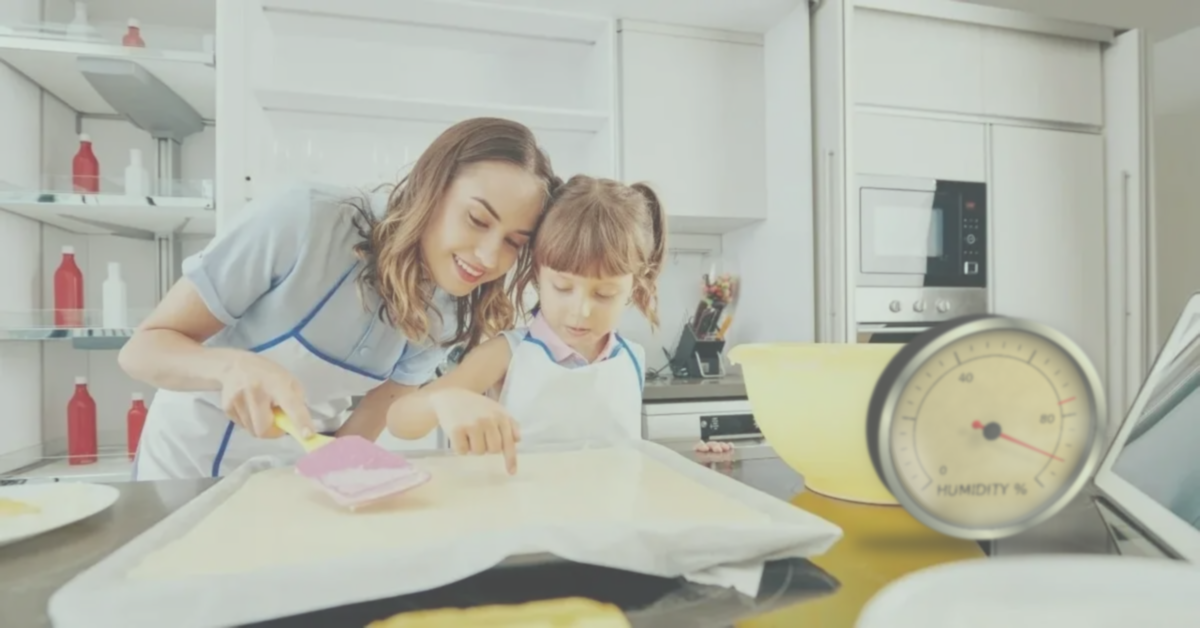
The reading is 92 %
